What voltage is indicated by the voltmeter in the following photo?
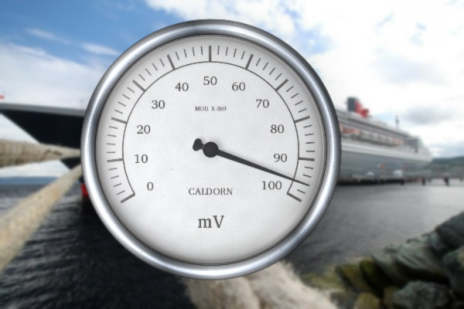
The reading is 96 mV
